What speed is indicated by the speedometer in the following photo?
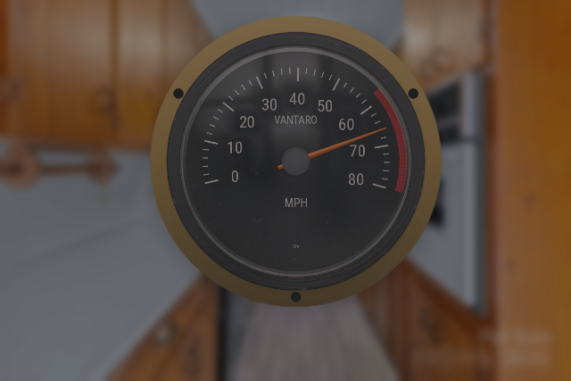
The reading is 66 mph
